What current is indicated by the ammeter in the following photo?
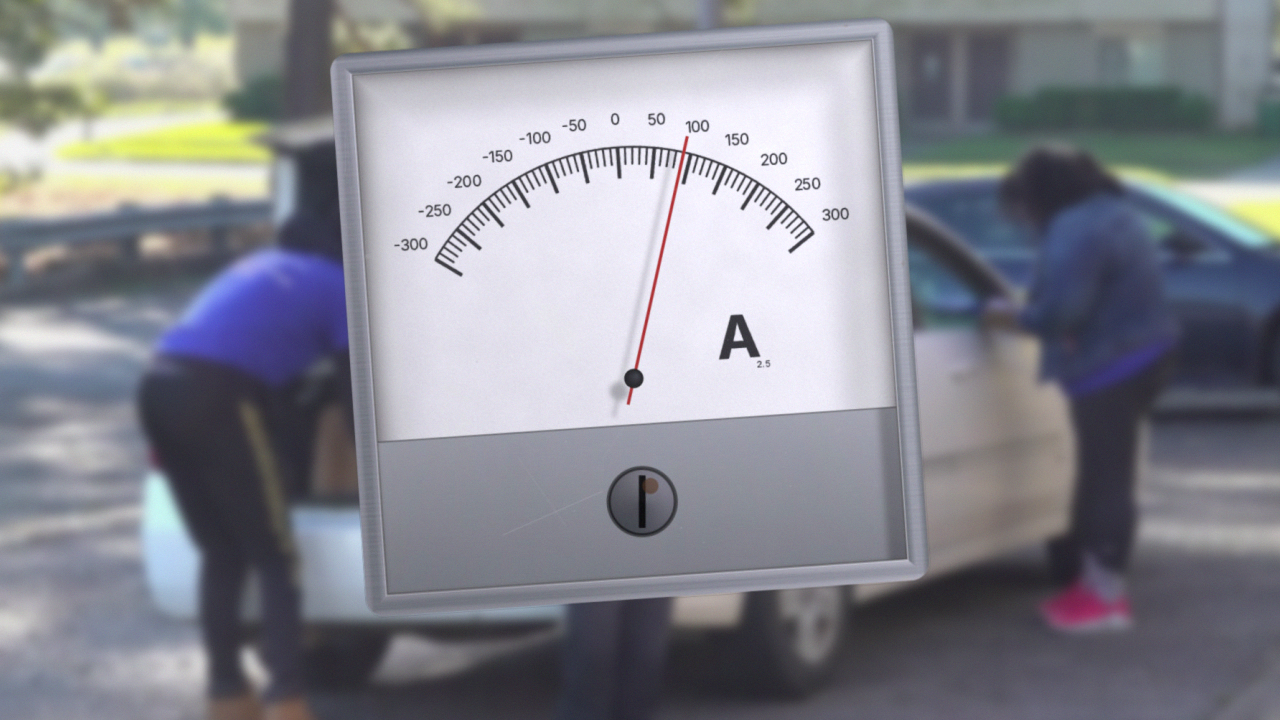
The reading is 90 A
